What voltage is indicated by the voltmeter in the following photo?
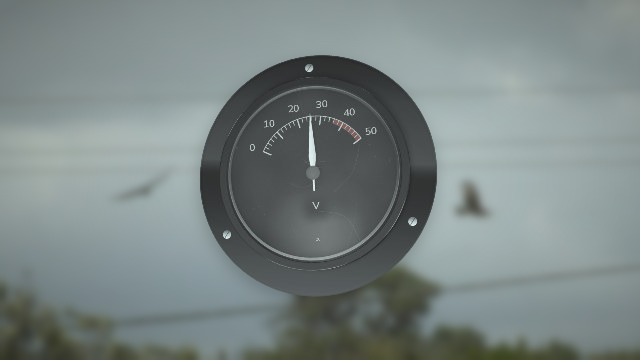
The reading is 26 V
